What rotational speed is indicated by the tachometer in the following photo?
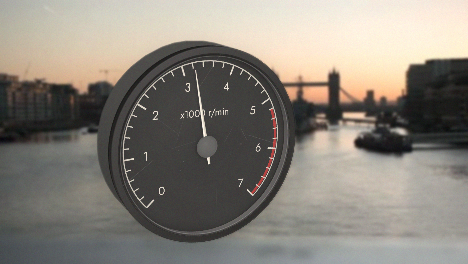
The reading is 3200 rpm
